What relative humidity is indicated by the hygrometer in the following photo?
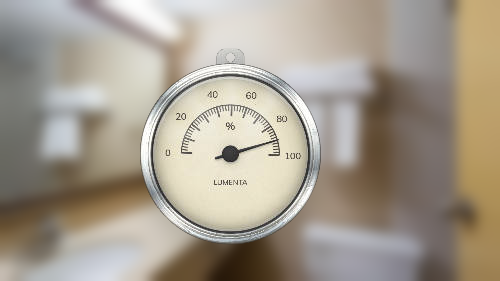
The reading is 90 %
